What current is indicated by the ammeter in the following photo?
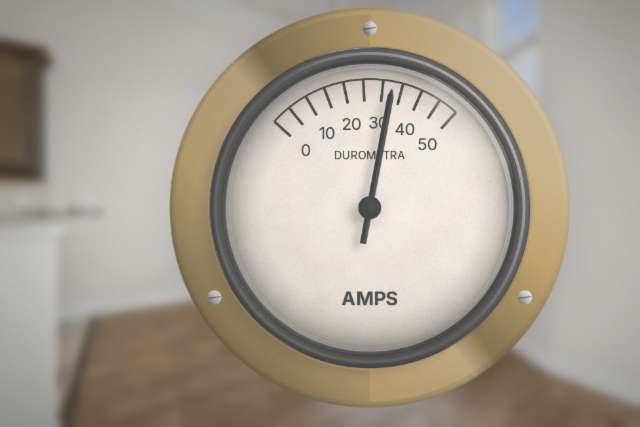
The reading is 32.5 A
